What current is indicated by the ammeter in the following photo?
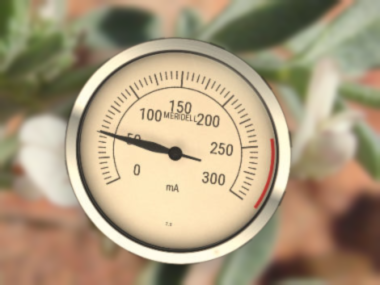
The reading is 50 mA
